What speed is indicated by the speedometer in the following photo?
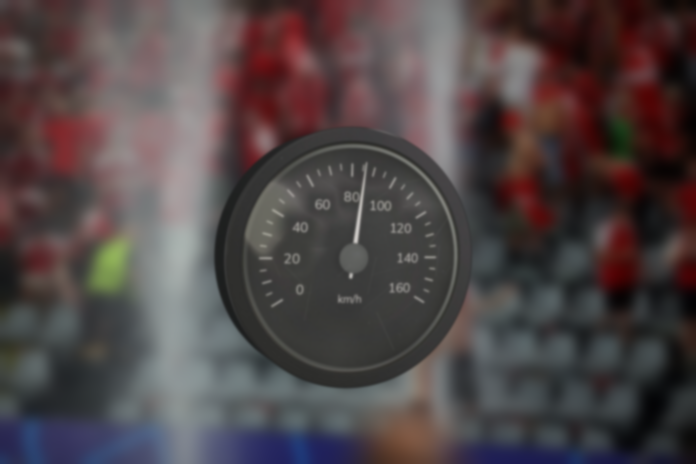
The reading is 85 km/h
